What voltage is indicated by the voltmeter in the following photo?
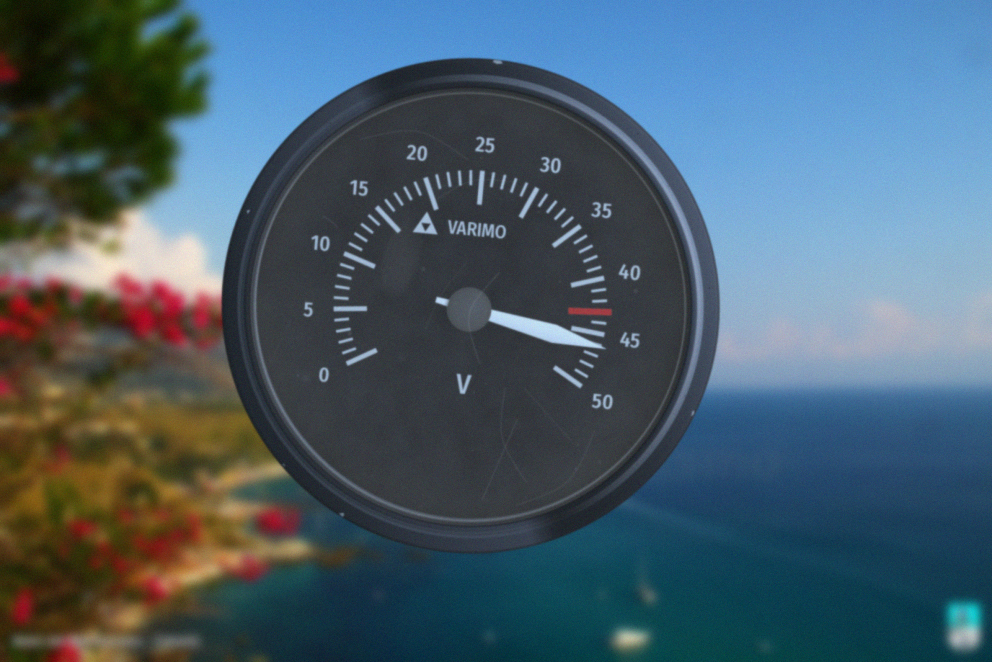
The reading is 46 V
